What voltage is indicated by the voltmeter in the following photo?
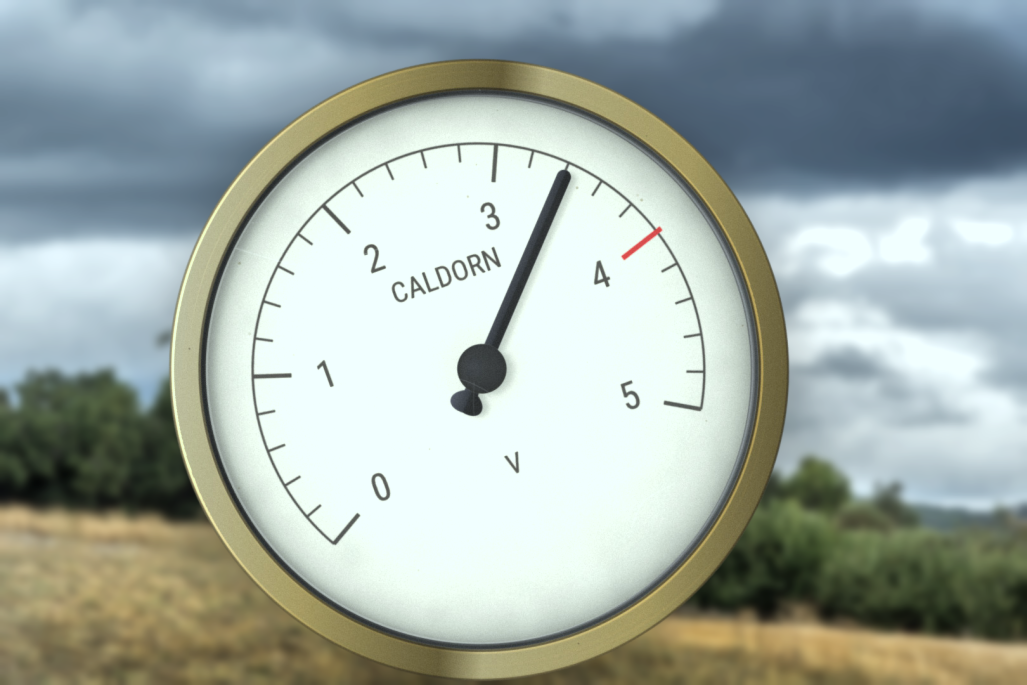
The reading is 3.4 V
